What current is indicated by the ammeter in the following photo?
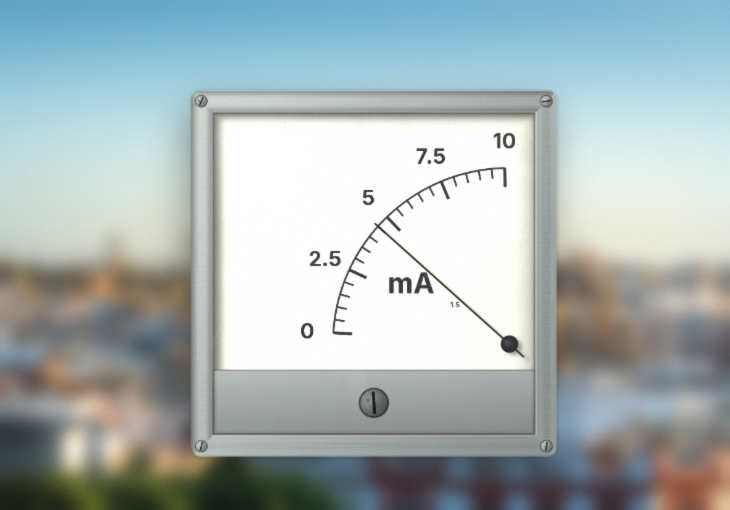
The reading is 4.5 mA
